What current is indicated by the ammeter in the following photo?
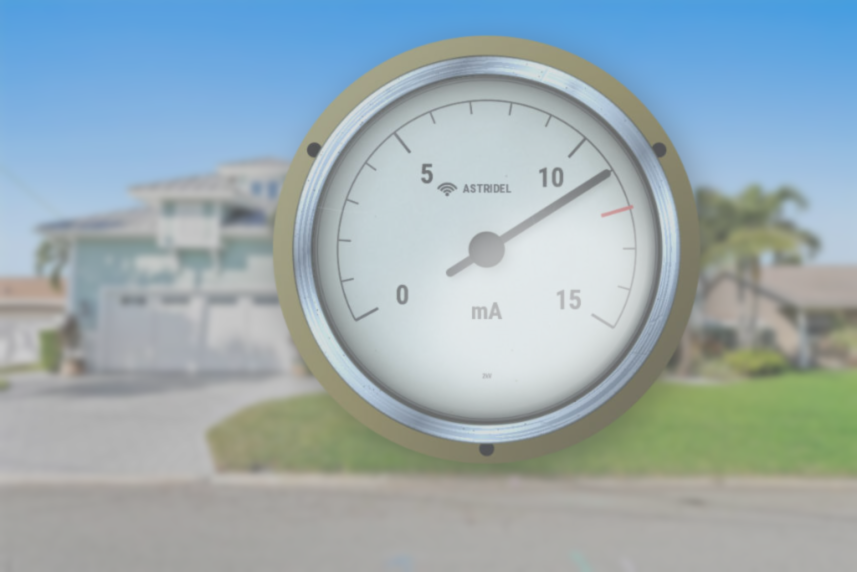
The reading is 11 mA
